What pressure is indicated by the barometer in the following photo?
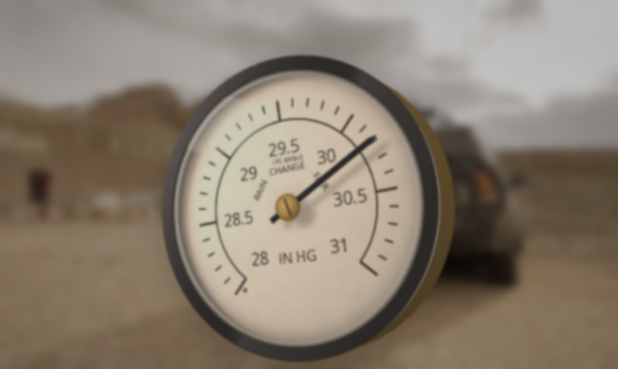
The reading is 30.2 inHg
